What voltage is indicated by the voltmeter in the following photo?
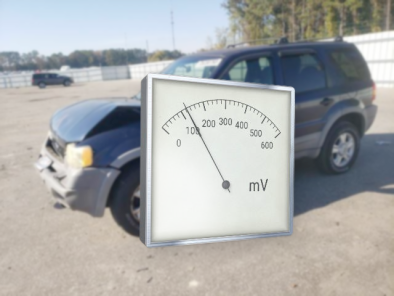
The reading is 120 mV
